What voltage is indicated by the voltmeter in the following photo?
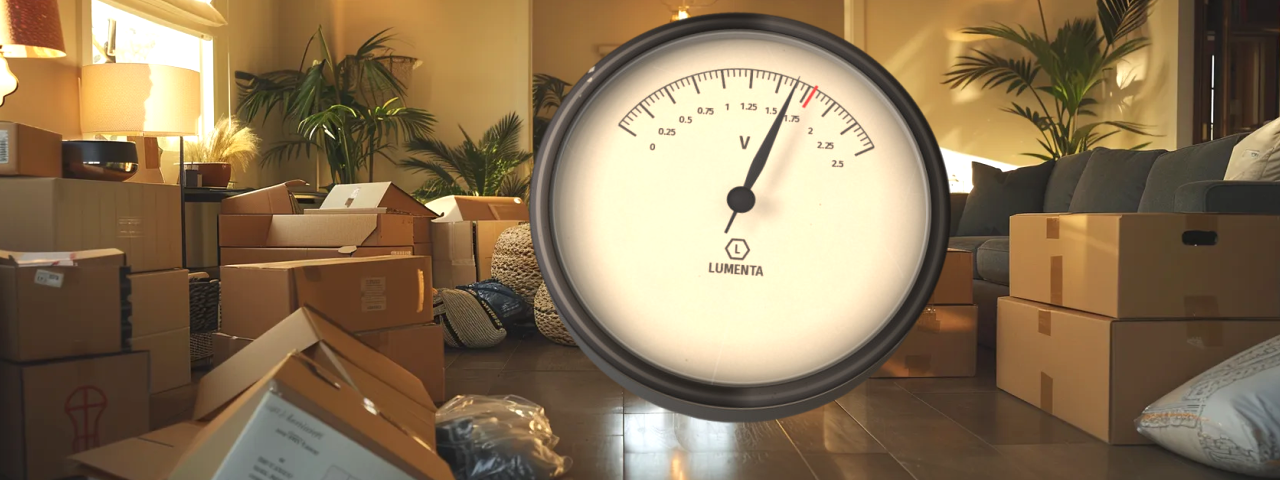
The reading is 1.65 V
